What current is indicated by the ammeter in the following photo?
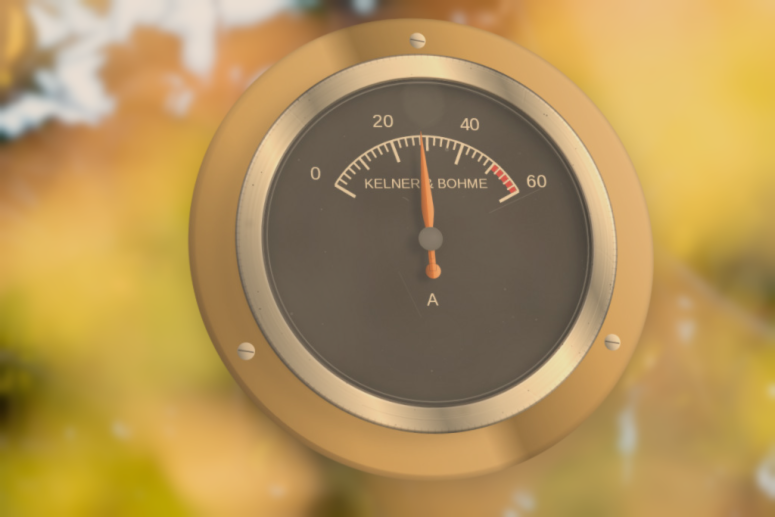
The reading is 28 A
